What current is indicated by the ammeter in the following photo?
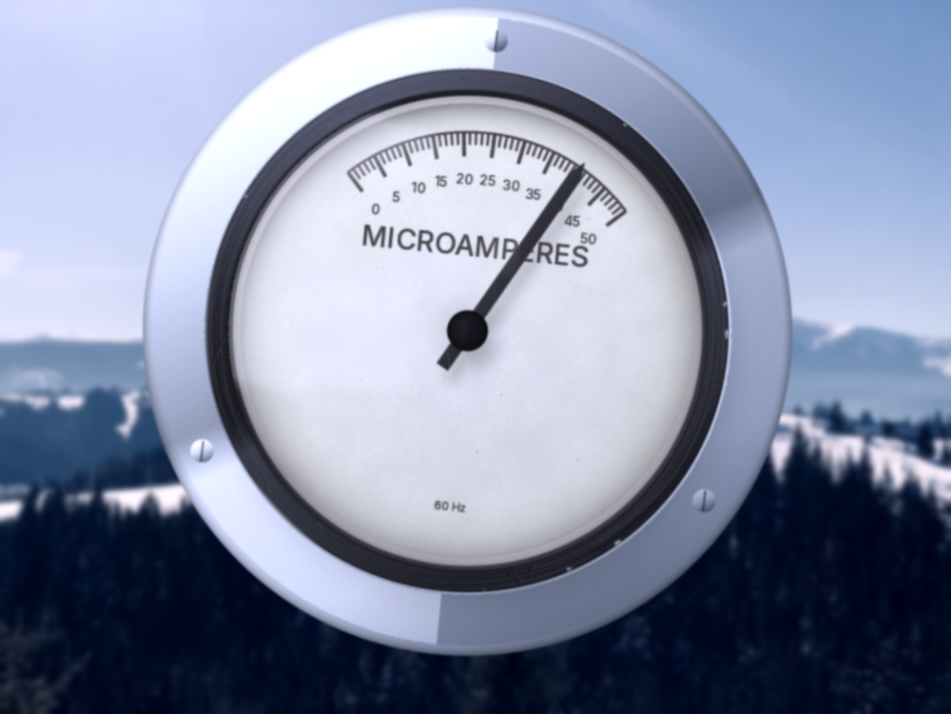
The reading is 40 µA
